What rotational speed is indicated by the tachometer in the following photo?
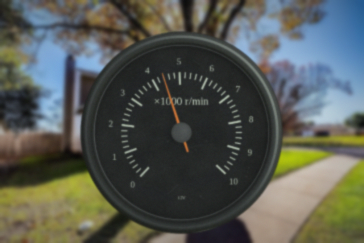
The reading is 4400 rpm
